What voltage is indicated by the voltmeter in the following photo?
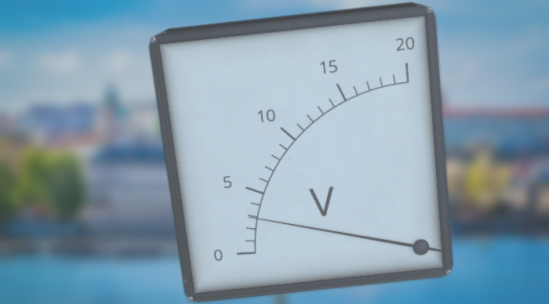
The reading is 3 V
